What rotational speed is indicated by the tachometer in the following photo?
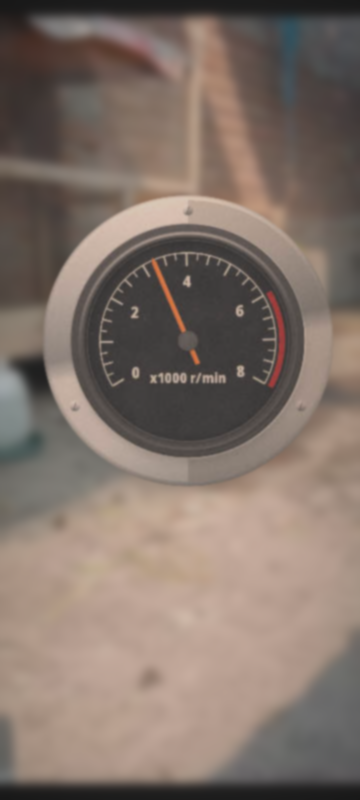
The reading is 3250 rpm
